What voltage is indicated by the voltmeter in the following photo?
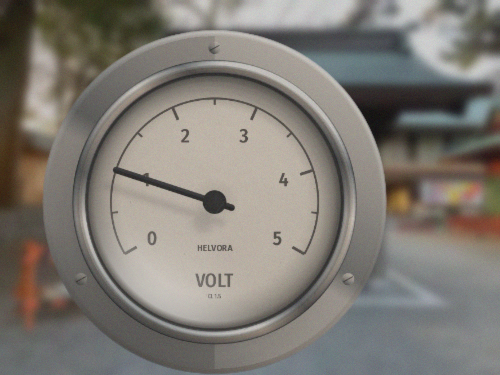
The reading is 1 V
